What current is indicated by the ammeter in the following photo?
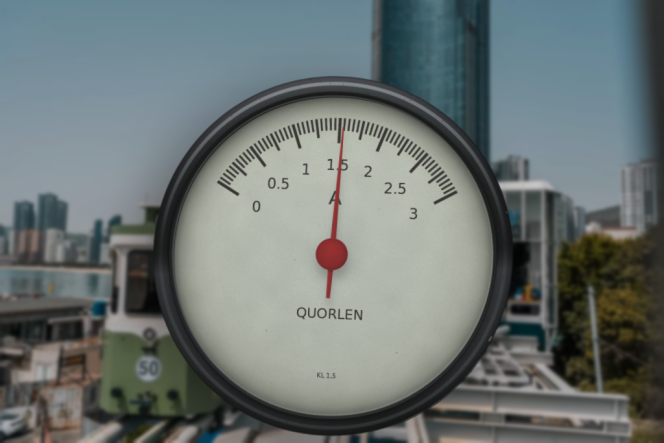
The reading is 1.55 A
